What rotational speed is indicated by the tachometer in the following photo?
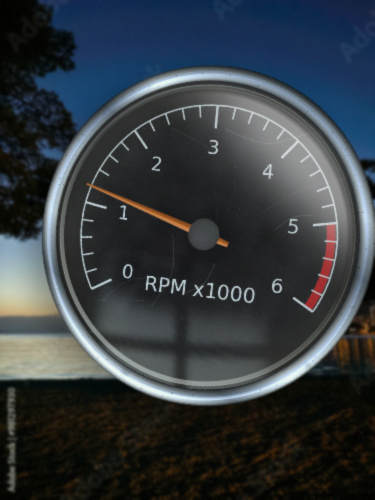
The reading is 1200 rpm
